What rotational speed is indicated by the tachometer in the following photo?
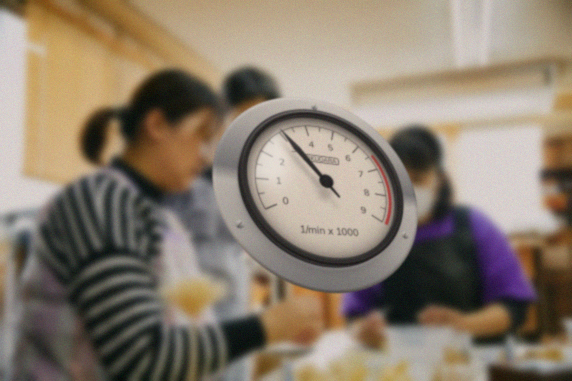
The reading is 3000 rpm
